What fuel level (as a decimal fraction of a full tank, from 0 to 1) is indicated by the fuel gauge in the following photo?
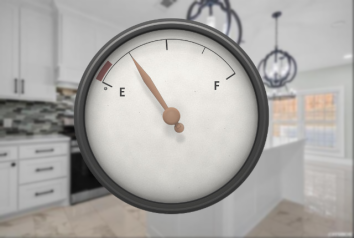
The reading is 0.25
